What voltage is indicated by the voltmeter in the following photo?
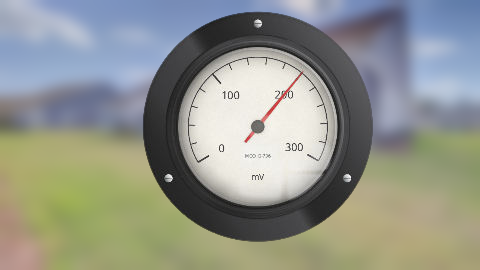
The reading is 200 mV
